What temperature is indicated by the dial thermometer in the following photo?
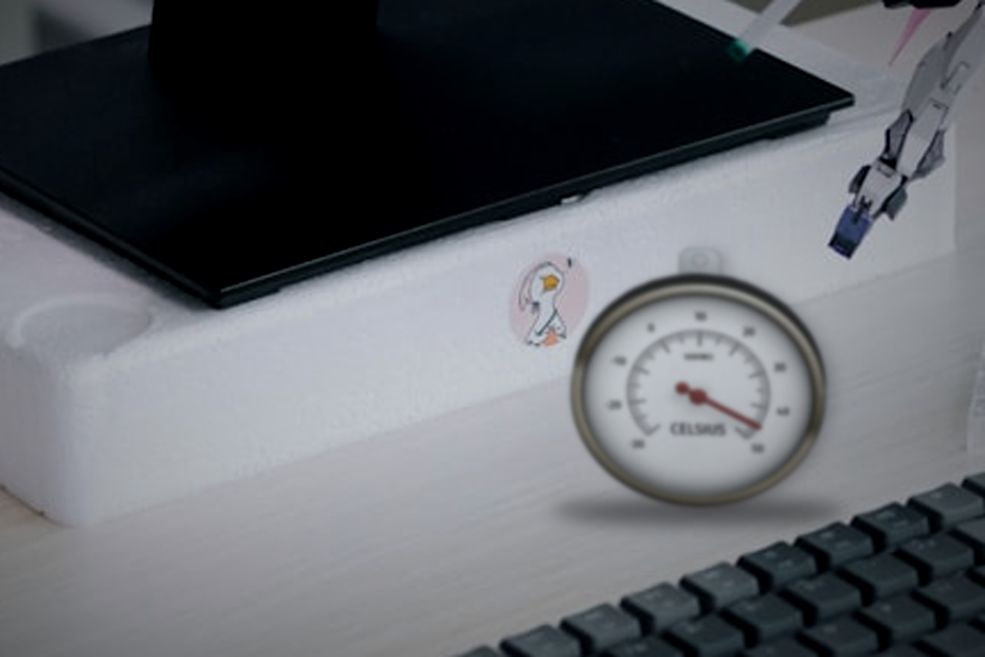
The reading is 45 °C
